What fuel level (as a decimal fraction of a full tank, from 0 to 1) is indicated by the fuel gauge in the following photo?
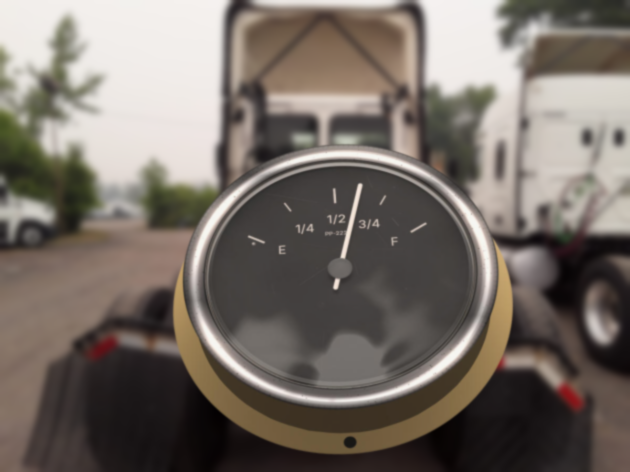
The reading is 0.625
